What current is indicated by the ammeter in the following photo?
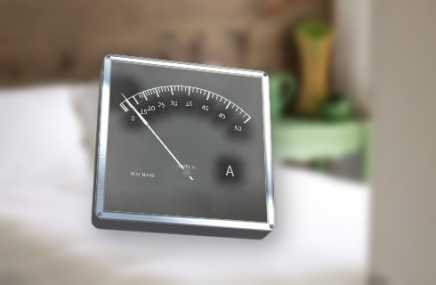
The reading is 10 A
